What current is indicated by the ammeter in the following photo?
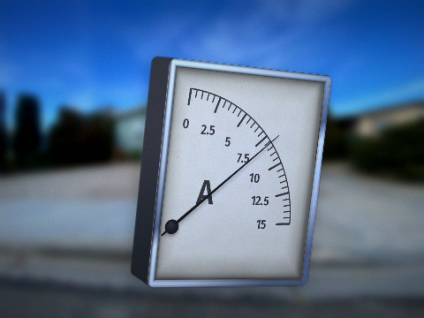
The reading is 8 A
